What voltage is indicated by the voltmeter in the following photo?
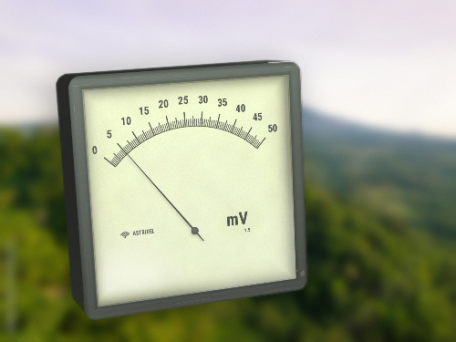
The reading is 5 mV
